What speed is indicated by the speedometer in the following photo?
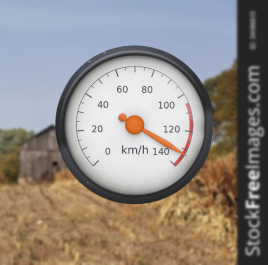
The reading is 132.5 km/h
